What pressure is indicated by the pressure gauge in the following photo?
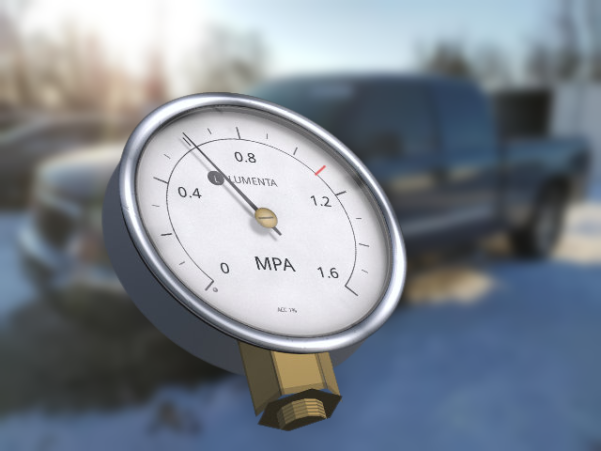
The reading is 0.6 MPa
